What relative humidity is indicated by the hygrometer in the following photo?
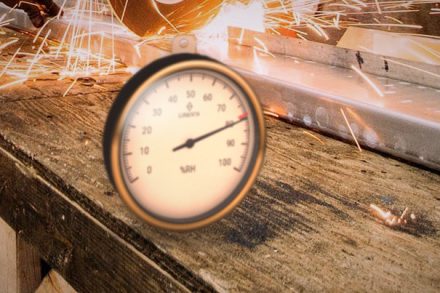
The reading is 80 %
